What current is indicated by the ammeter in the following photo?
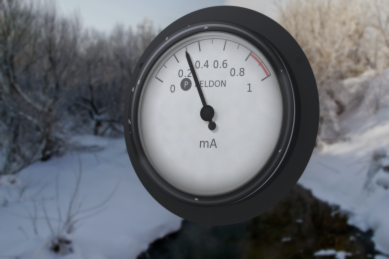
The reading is 0.3 mA
